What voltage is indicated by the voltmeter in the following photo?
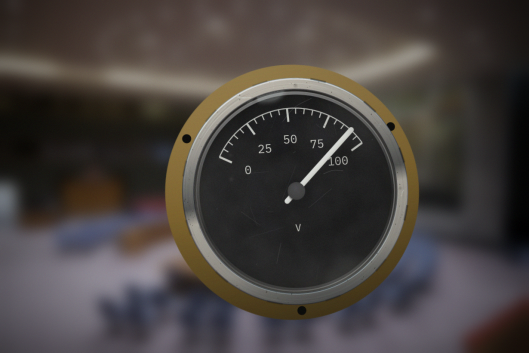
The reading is 90 V
